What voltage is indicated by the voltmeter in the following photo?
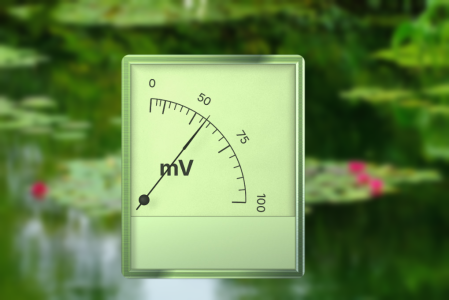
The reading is 57.5 mV
